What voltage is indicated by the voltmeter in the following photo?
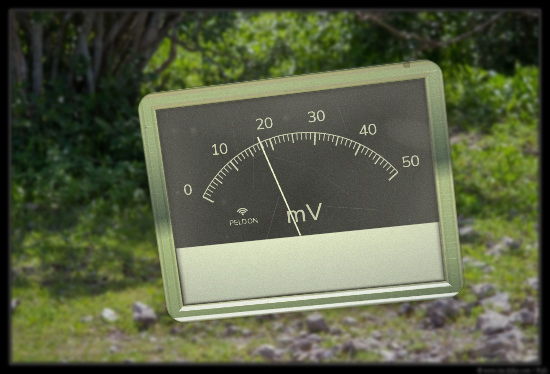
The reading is 18 mV
